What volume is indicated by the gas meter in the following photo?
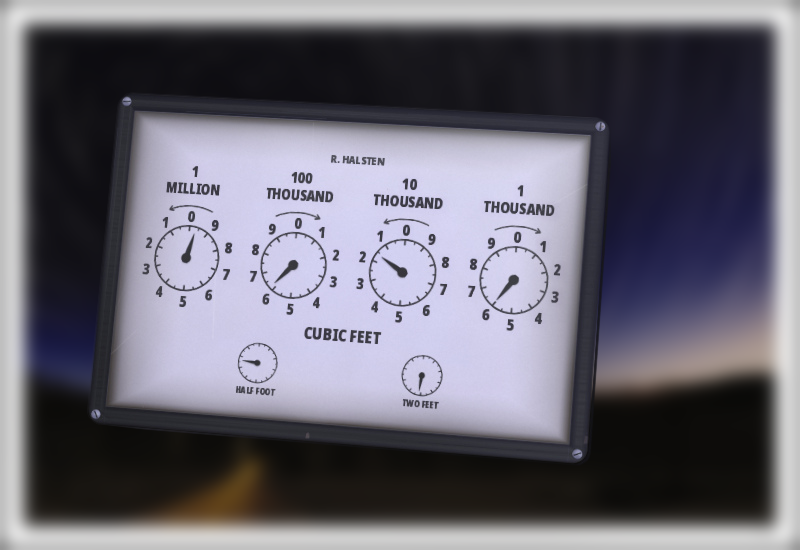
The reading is 961600 ft³
